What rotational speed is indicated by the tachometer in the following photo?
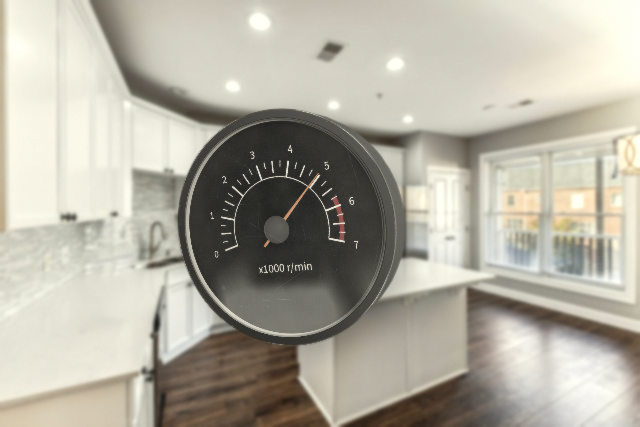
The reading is 5000 rpm
